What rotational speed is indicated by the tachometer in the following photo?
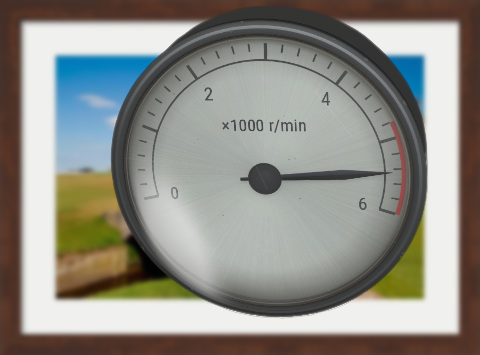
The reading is 5400 rpm
